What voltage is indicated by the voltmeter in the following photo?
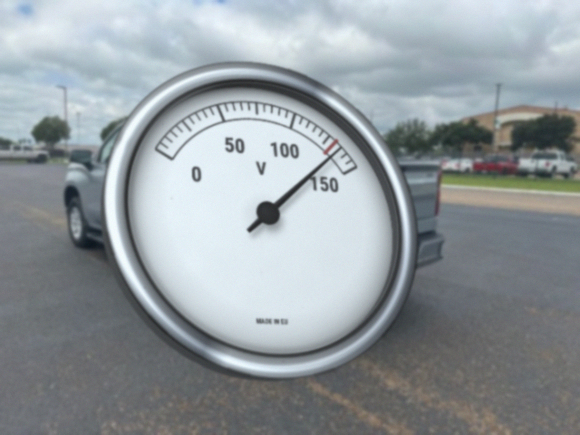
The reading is 135 V
